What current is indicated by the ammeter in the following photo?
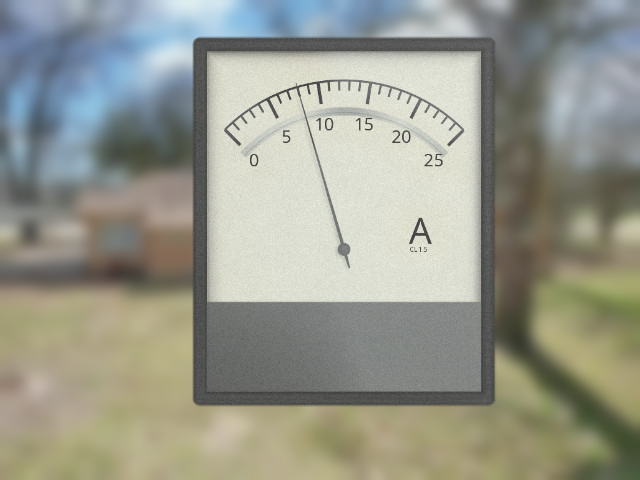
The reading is 8 A
